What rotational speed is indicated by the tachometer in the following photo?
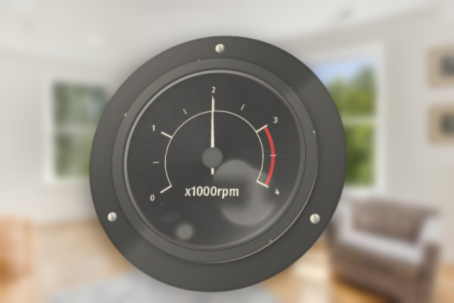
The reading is 2000 rpm
